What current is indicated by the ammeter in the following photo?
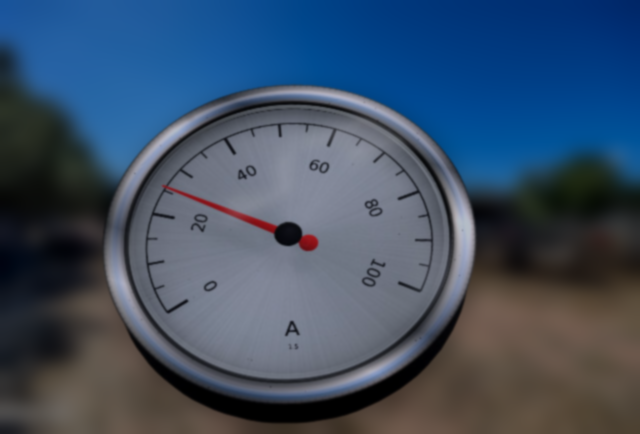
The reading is 25 A
